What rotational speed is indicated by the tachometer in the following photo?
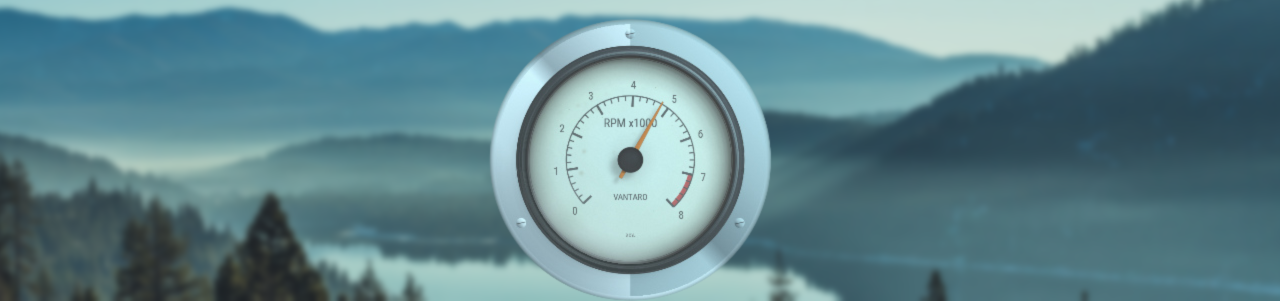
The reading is 4800 rpm
